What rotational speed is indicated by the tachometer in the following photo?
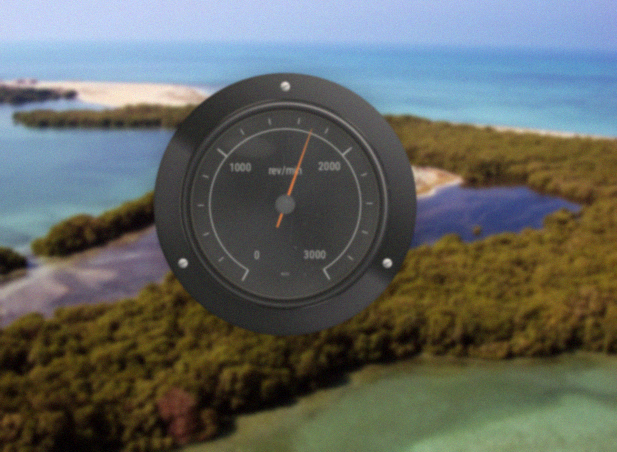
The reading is 1700 rpm
